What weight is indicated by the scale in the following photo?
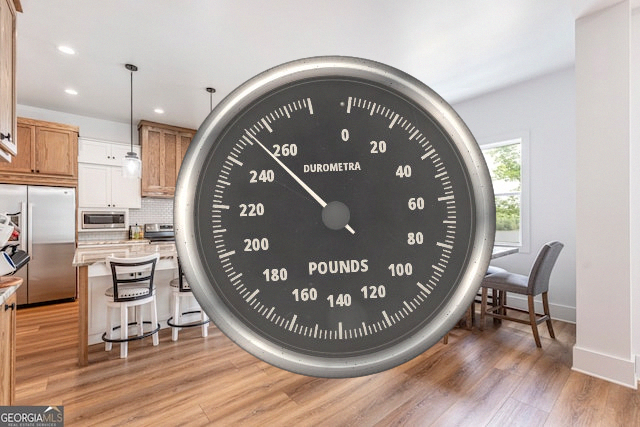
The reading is 252 lb
